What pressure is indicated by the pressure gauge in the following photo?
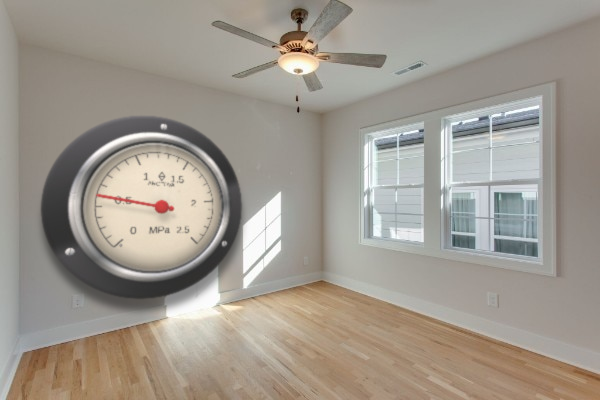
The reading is 0.5 MPa
